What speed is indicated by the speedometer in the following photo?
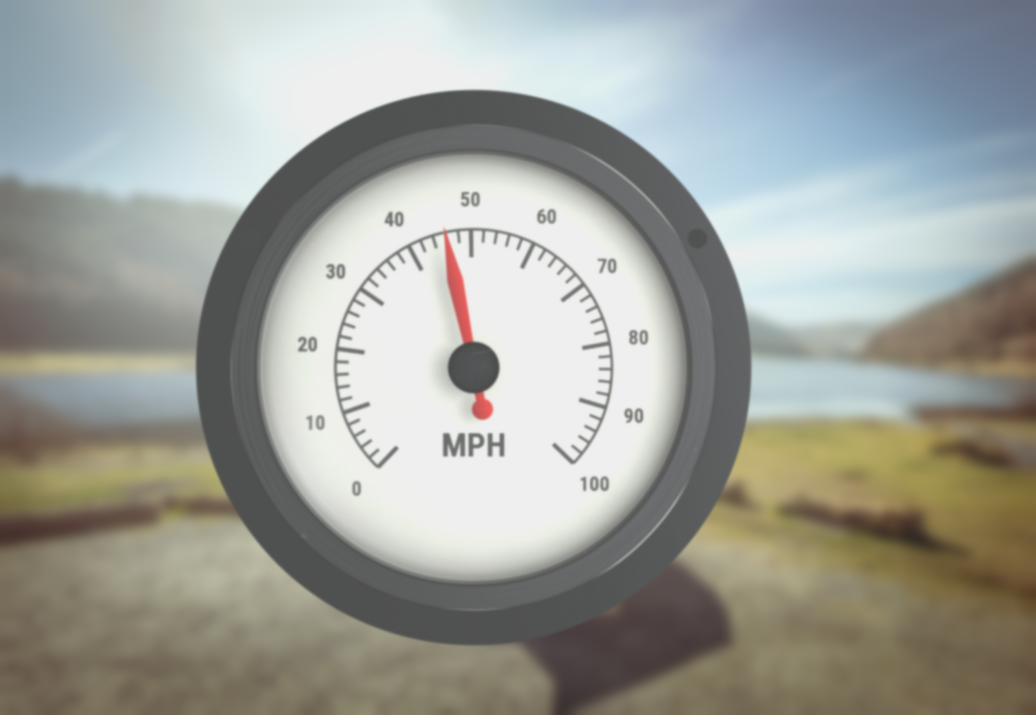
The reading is 46 mph
